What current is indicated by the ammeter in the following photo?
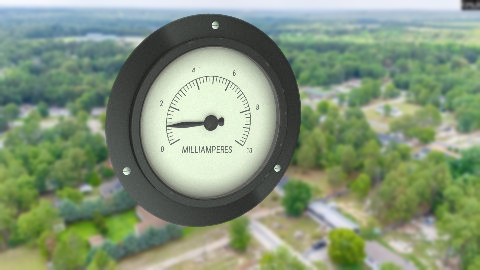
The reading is 1 mA
